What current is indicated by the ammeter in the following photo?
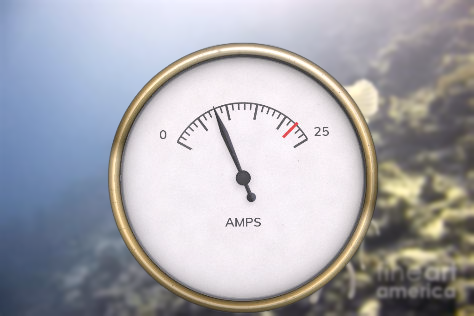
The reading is 8 A
